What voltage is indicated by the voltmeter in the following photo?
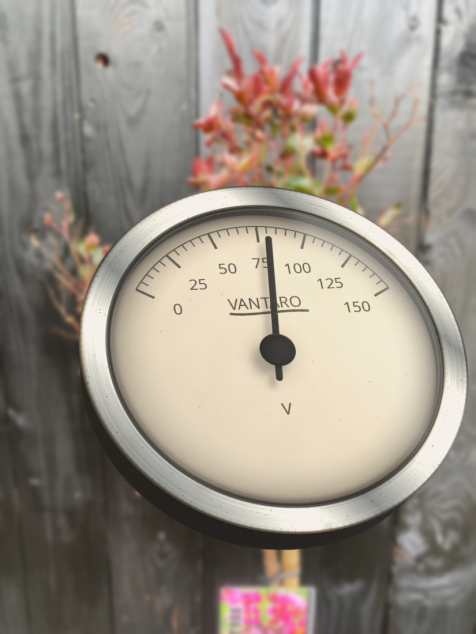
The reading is 80 V
